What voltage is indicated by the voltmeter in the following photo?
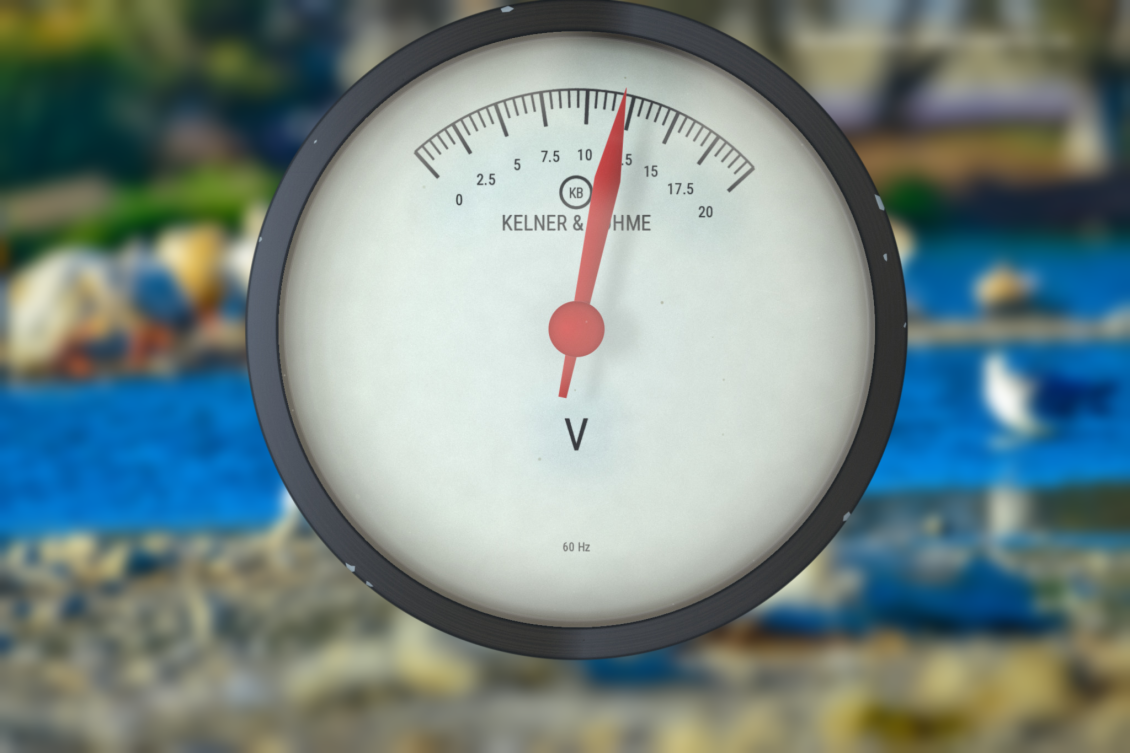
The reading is 12 V
